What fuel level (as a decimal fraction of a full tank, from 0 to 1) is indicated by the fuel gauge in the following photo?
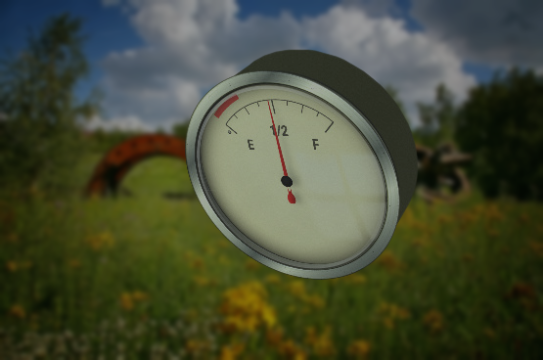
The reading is 0.5
